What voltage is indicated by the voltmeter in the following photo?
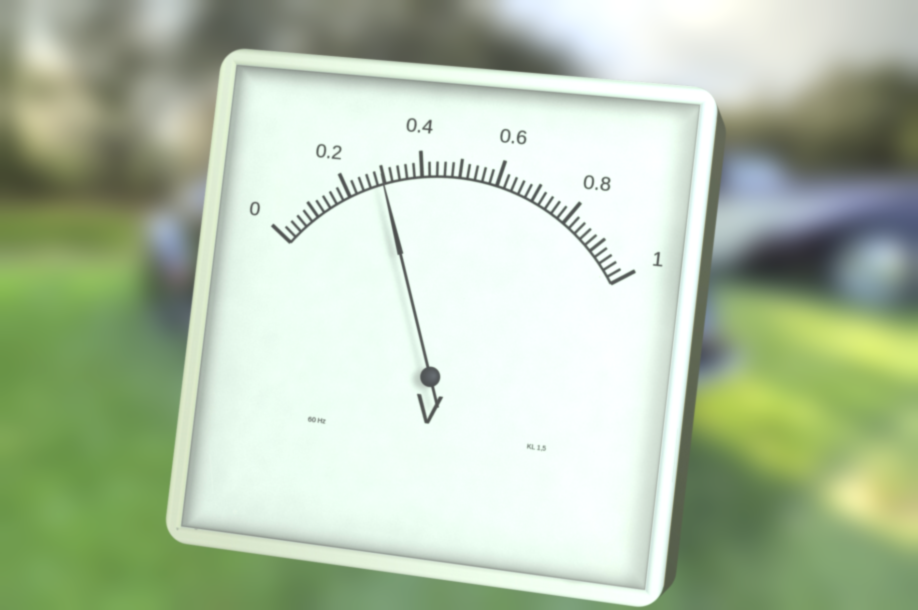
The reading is 0.3 V
